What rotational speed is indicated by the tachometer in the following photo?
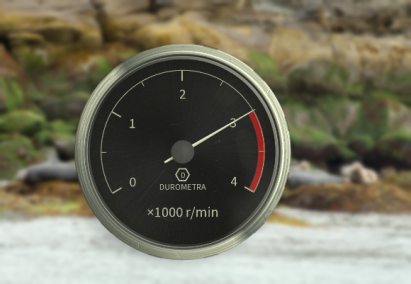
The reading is 3000 rpm
